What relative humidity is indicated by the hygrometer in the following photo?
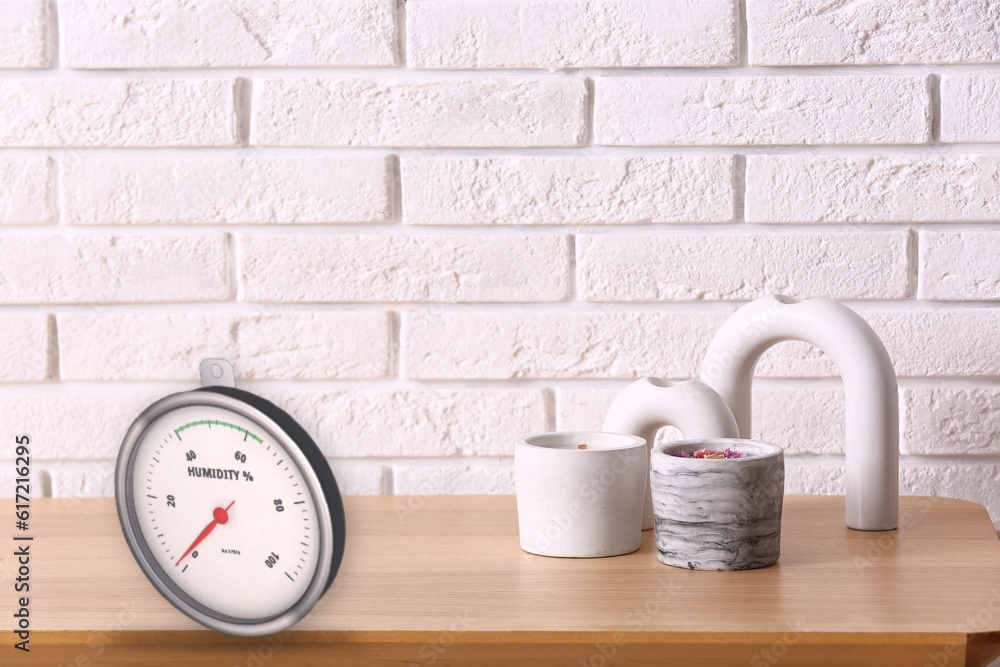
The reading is 2 %
